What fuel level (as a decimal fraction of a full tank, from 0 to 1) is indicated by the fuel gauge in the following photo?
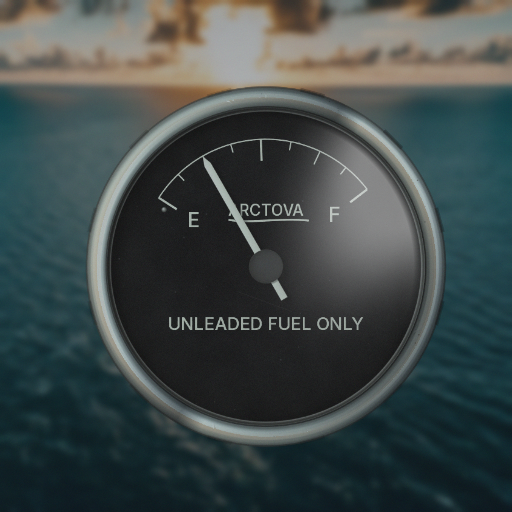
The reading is 0.25
